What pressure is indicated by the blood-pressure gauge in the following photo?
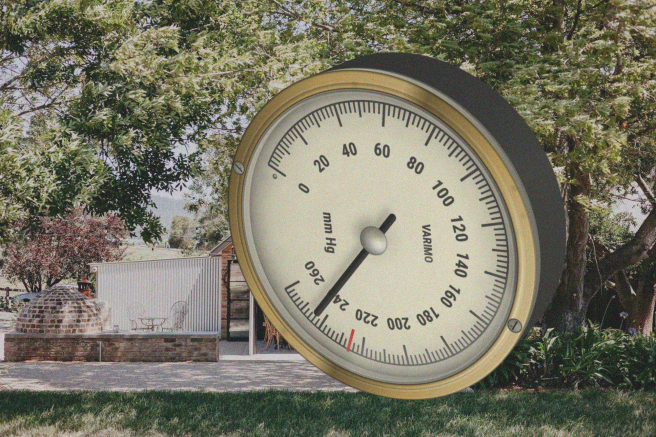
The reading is 244 mmHg
